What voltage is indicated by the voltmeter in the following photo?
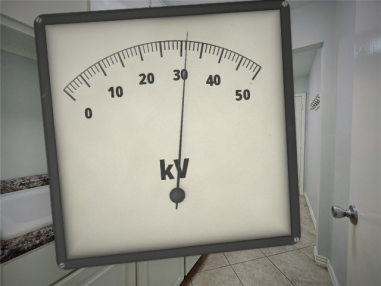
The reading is 31 kV
